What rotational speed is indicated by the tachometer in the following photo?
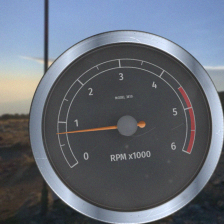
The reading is 750 rpm
